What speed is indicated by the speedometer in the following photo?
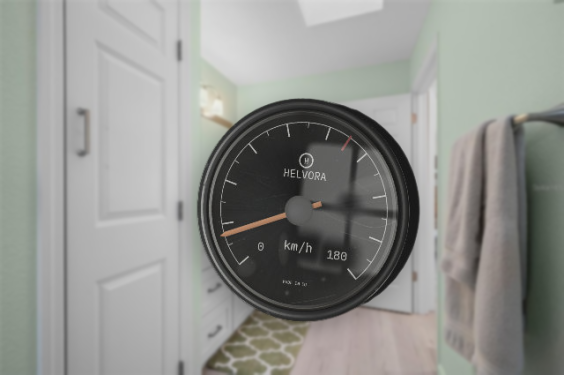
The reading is 15 km/h
